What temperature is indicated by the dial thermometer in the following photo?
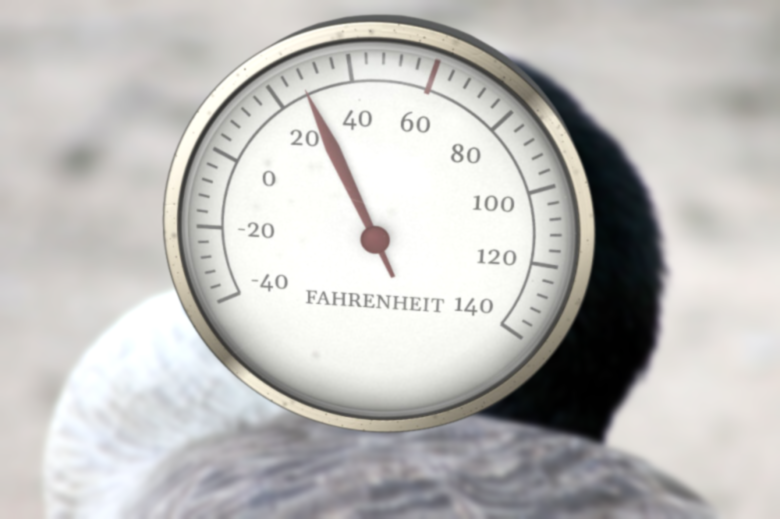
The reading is 28 °F
